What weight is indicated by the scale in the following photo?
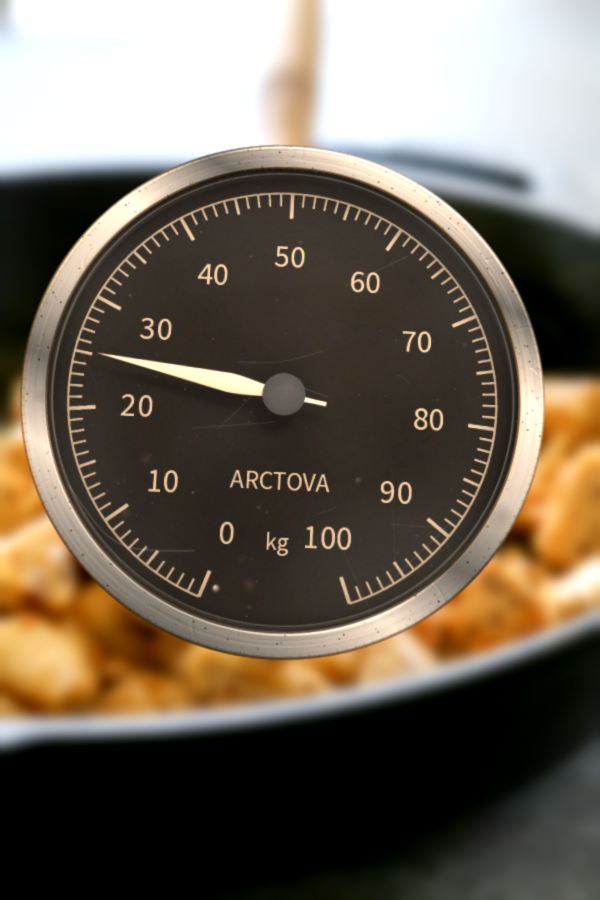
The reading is 25 kg
